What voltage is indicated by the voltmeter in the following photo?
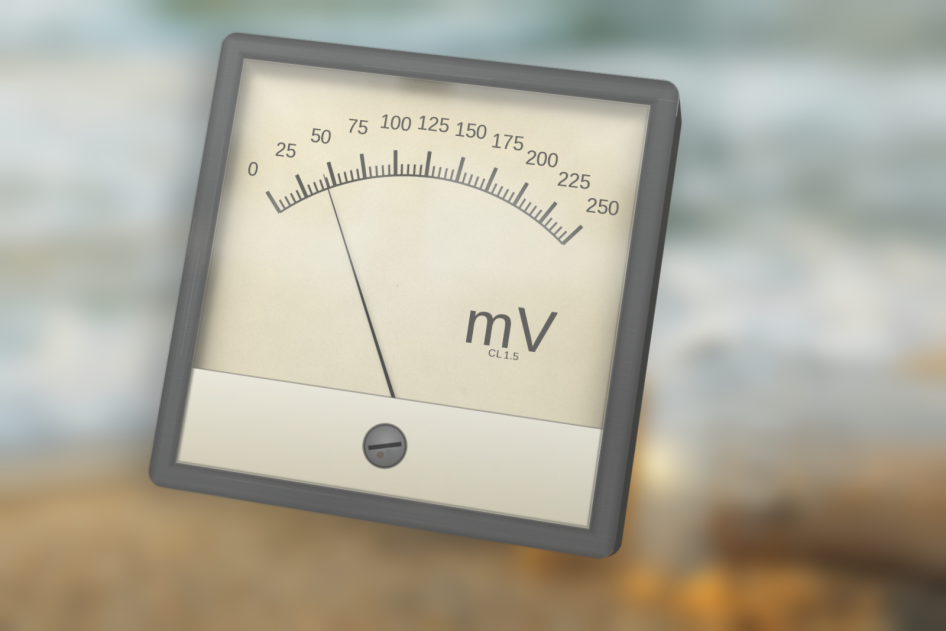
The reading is 45 mV
